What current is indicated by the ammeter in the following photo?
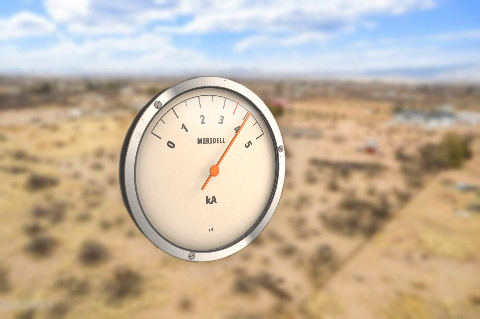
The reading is 4 kA
